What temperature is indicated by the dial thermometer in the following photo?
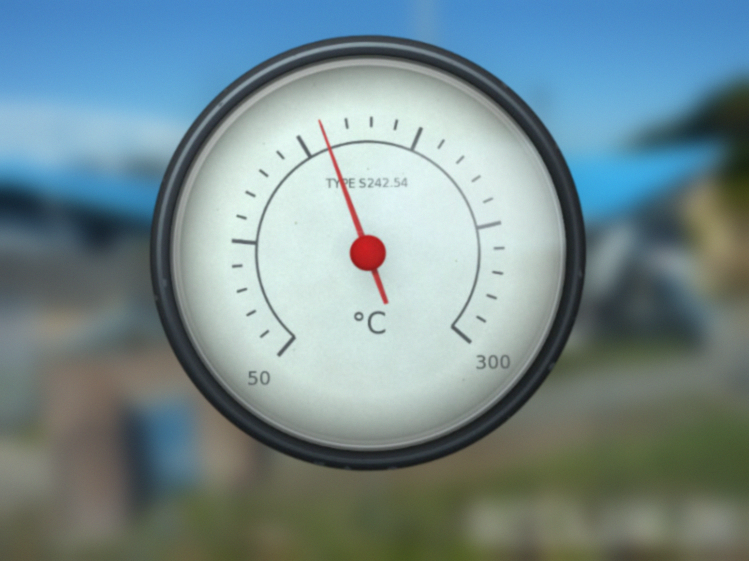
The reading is 160 °C
